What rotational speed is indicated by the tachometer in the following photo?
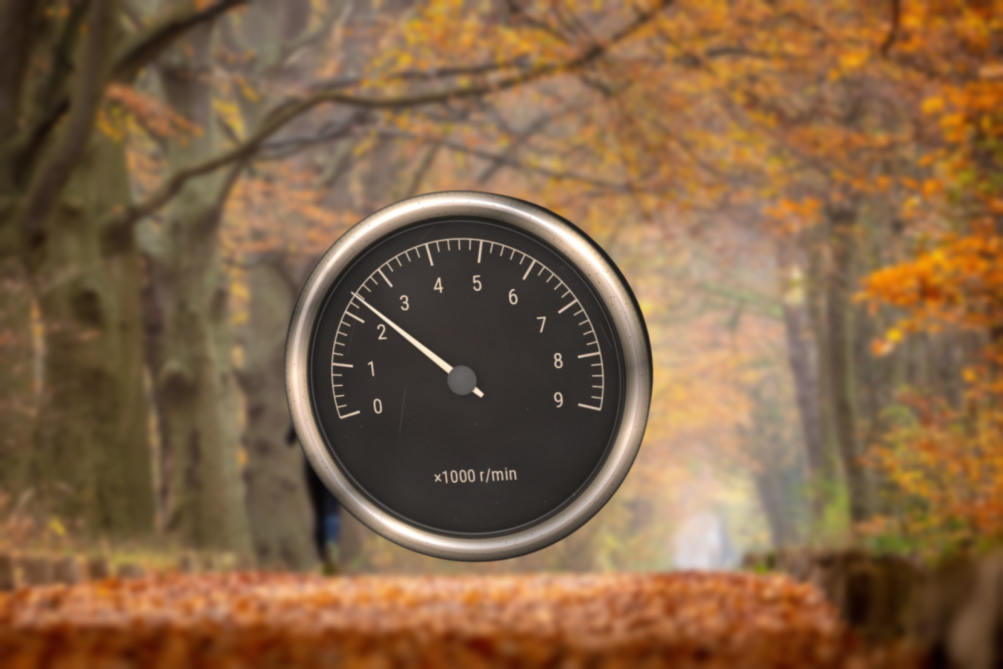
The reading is 2400 rpm
